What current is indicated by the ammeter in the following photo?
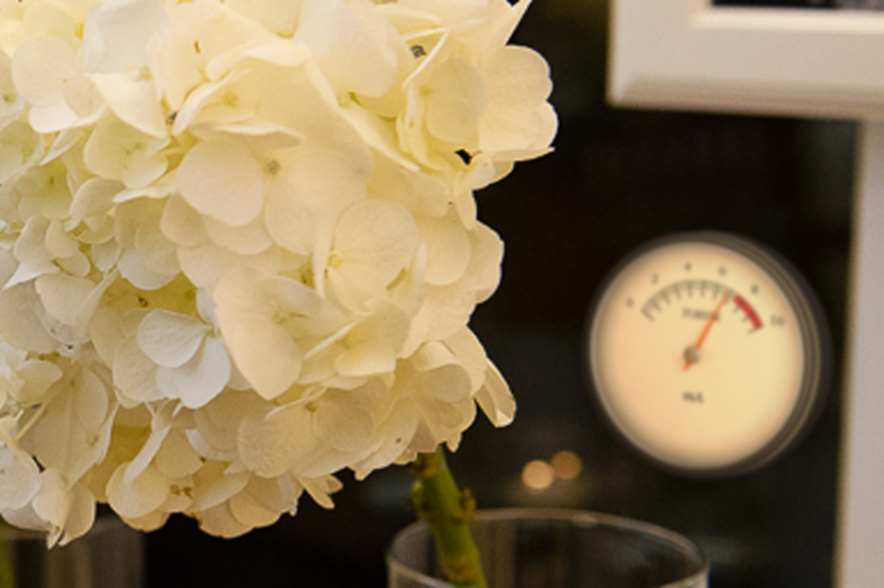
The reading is 7 mA
